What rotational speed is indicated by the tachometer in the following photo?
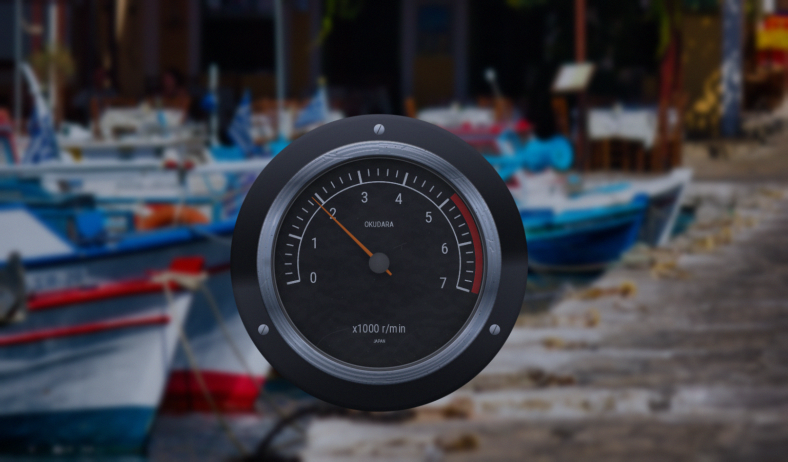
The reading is 1900 rpm
